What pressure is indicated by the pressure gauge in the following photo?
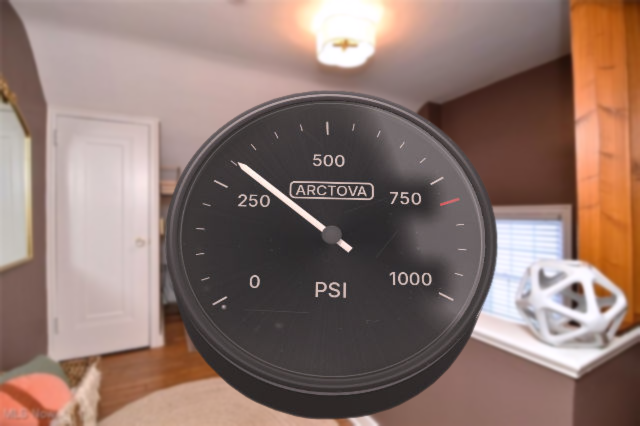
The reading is 300 psi
